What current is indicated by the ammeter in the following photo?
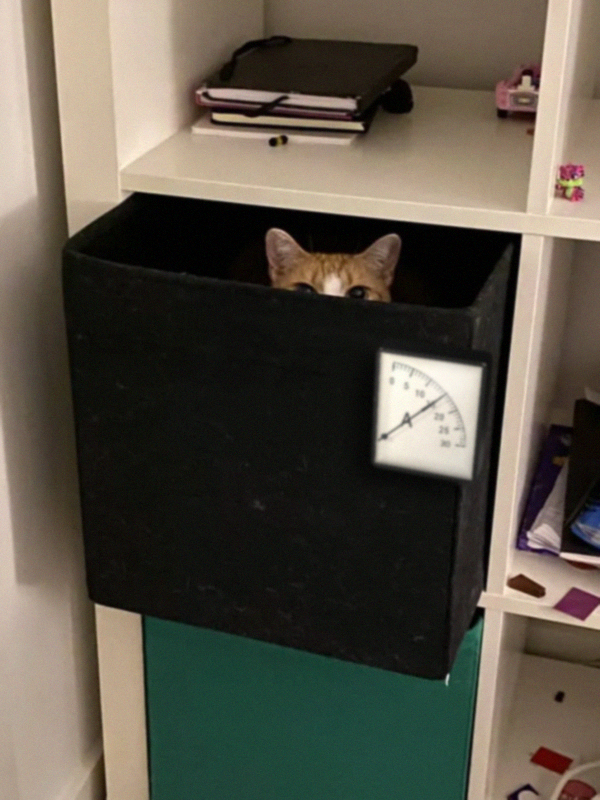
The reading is 15 A
